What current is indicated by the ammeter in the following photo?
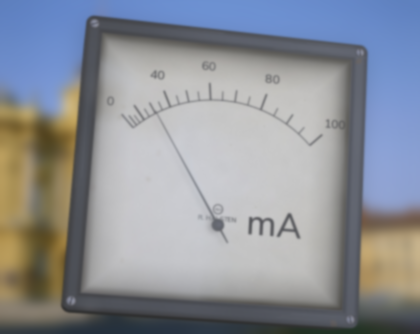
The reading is 30 mA
